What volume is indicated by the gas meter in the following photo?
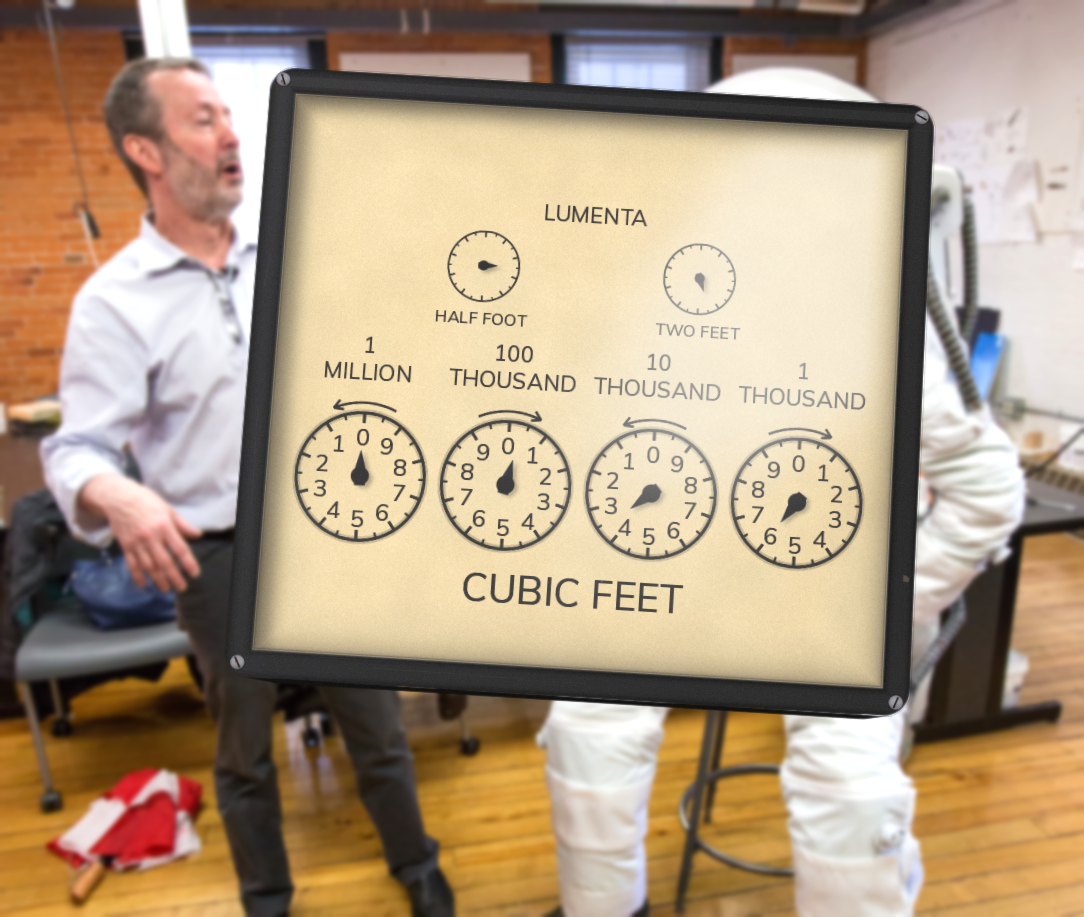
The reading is 3600 ft³
